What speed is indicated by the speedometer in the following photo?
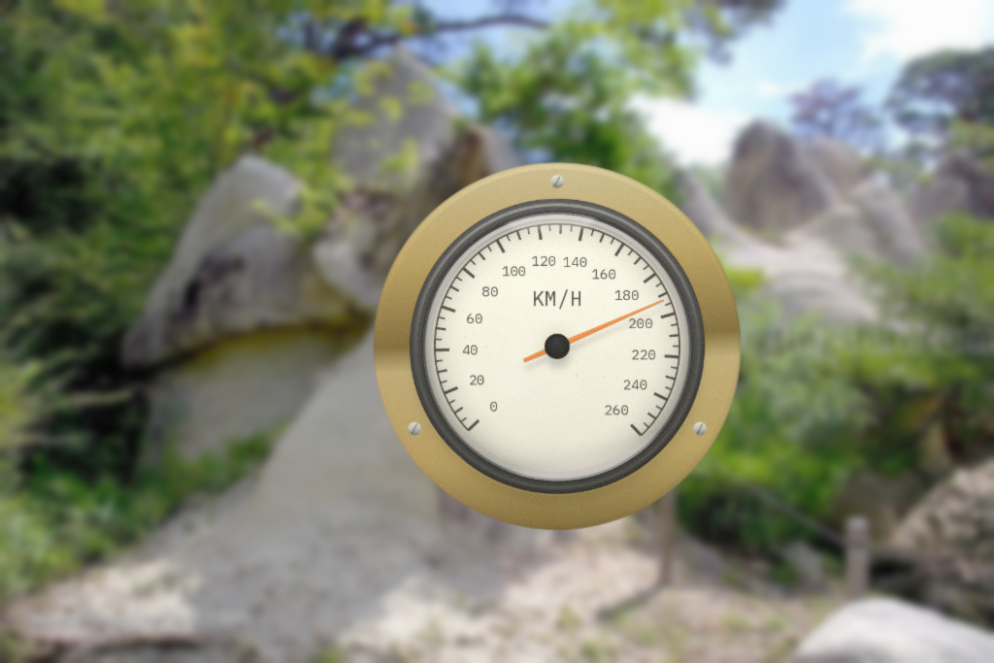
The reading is 192.5 km/h
